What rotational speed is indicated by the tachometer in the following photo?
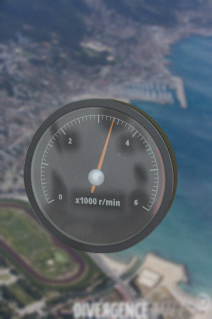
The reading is 3400 rpm
